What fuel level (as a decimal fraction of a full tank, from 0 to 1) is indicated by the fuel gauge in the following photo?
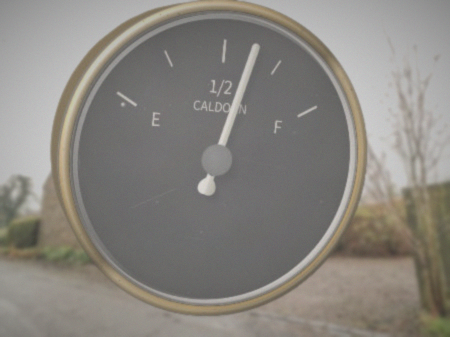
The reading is 0.625
